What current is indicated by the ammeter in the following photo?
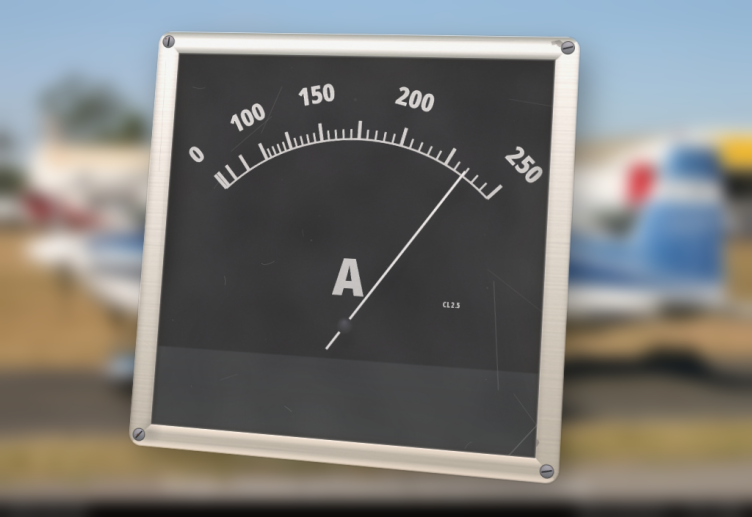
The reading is 235 A
